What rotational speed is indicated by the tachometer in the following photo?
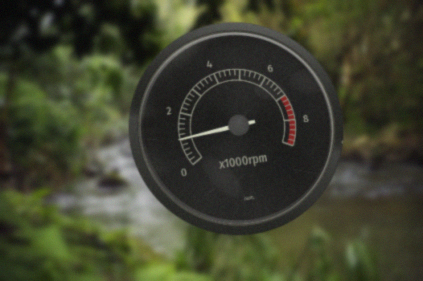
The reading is 1000 rpm
